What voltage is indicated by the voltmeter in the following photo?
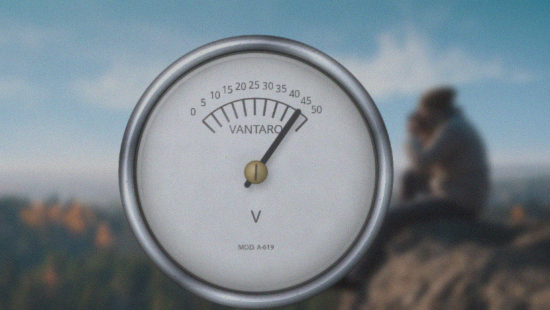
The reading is 45 V
